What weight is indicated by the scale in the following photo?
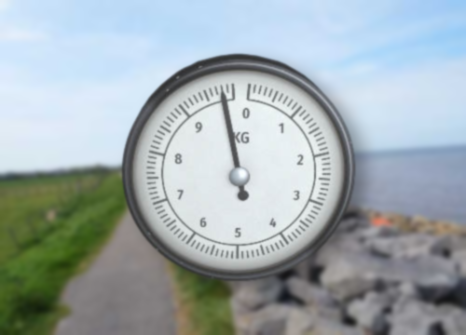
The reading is 9.8 kg
